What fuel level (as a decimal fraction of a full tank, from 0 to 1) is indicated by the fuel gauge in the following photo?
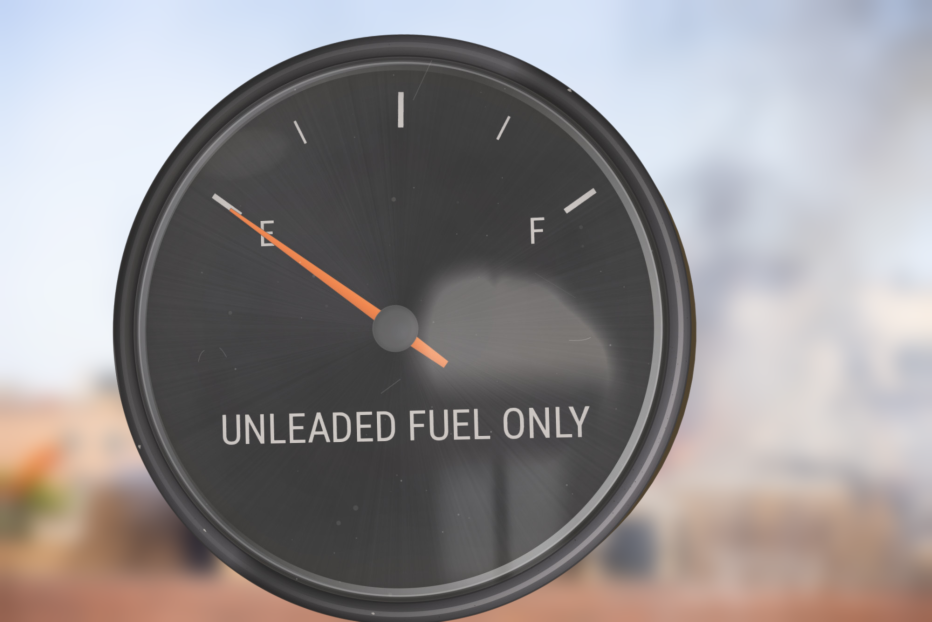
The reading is 0
